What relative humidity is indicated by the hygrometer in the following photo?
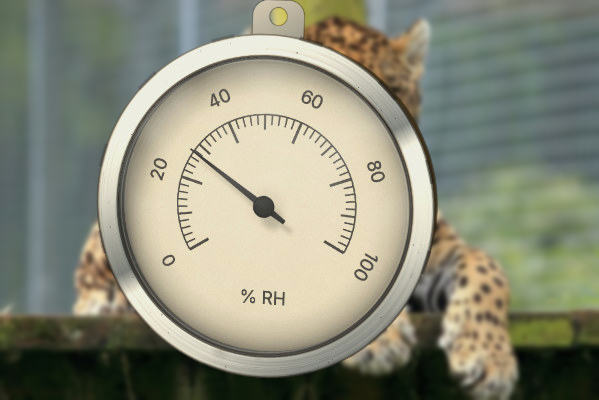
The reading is 28 %
